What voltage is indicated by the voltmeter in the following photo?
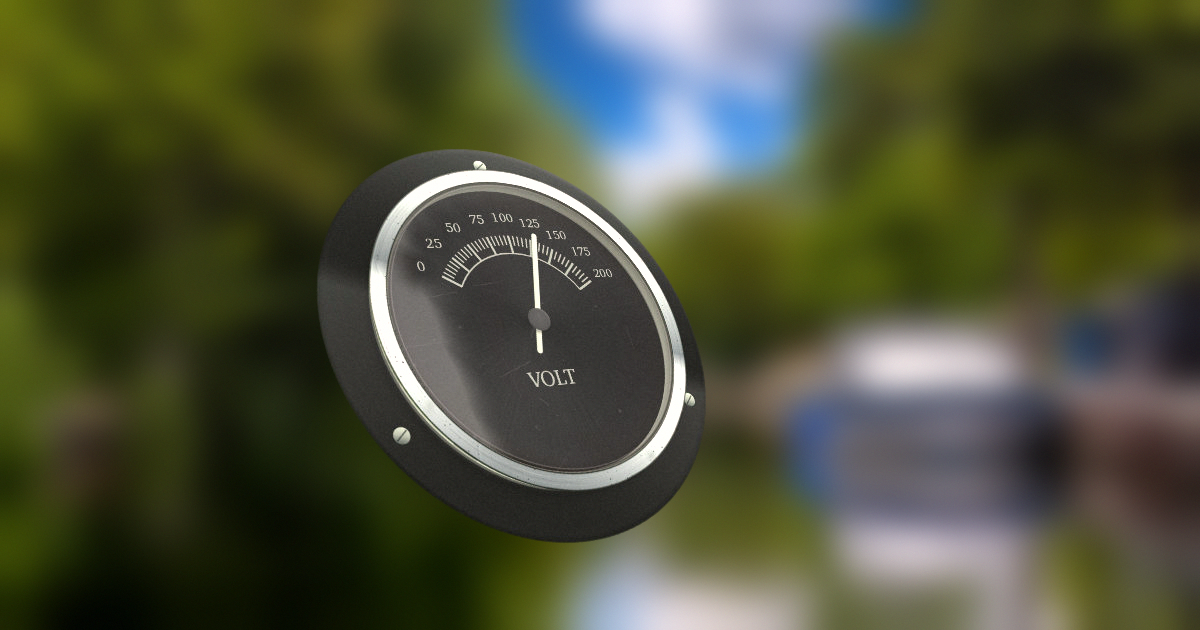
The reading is 125 V
